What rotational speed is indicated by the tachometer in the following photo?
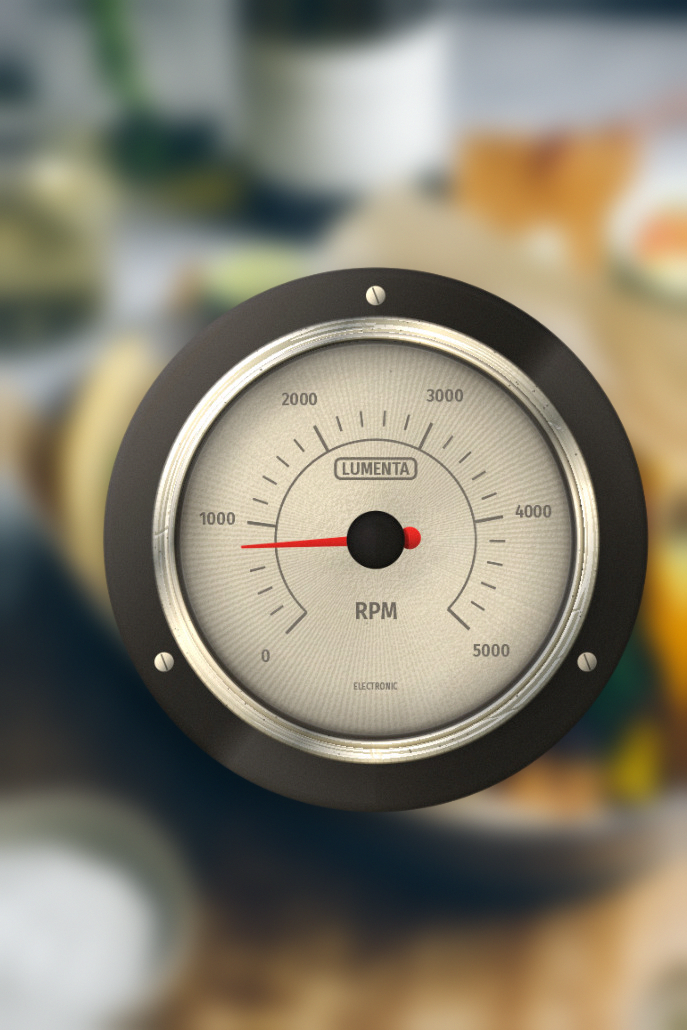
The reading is 800 rpm
